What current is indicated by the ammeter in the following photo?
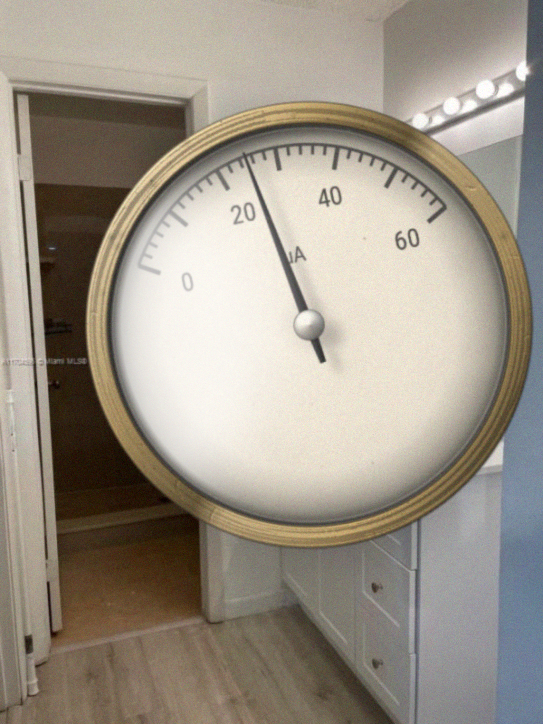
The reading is 25 µA
